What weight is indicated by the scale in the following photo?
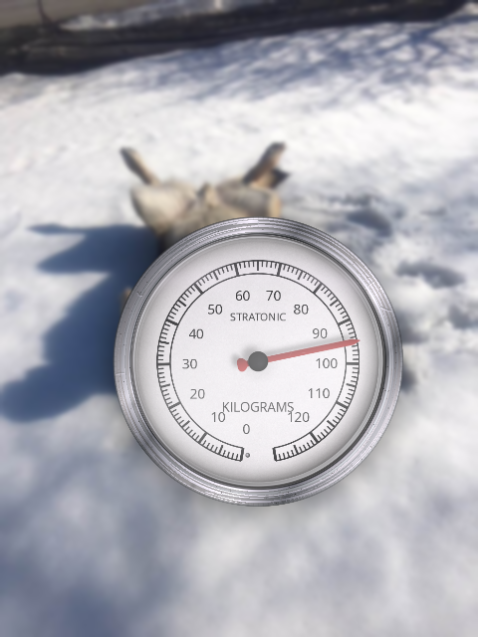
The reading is 95 kg
